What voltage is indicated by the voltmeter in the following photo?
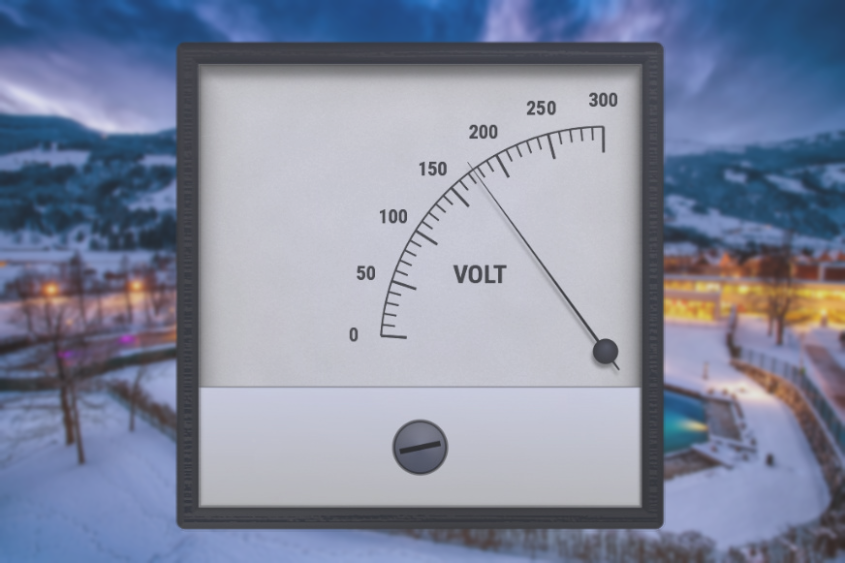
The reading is 175 V
